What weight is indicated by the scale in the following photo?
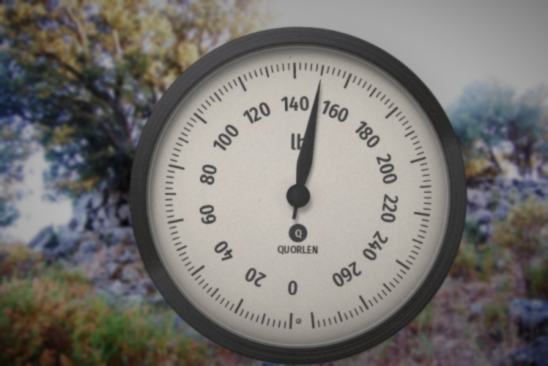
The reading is 150 lb
